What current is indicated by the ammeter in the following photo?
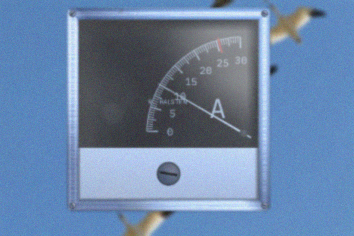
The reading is 10 A
